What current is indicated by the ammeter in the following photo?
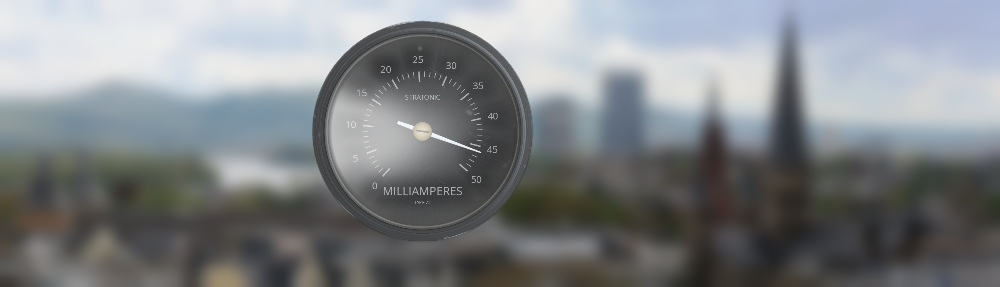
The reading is 46 mA
